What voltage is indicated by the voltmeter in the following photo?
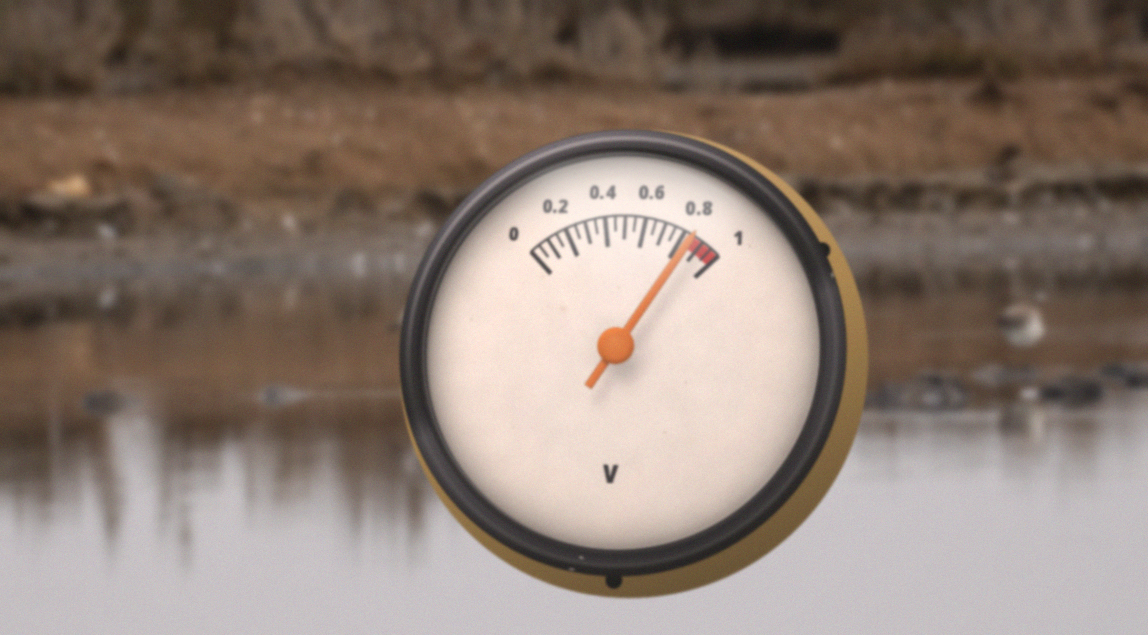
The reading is 0.85 V
